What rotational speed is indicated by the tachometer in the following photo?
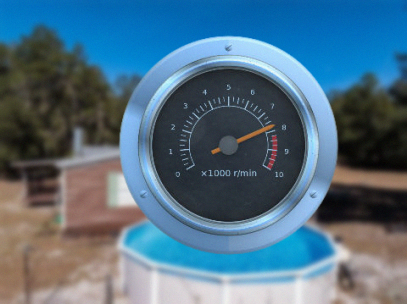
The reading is 7750 rpm
